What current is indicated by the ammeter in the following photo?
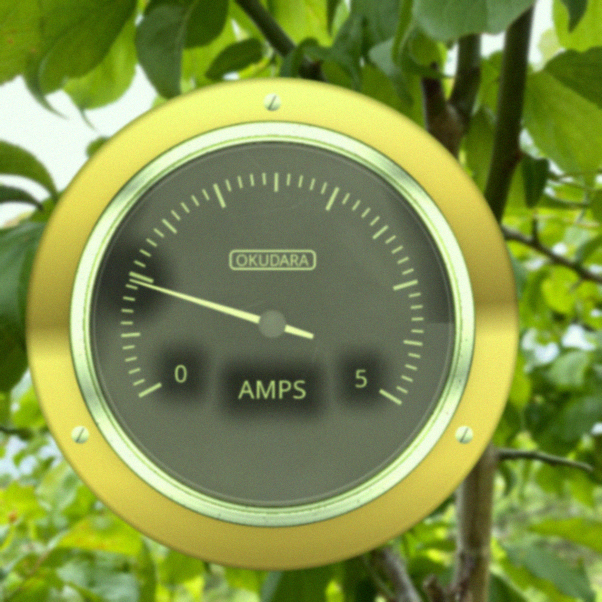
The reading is 0.95 A
